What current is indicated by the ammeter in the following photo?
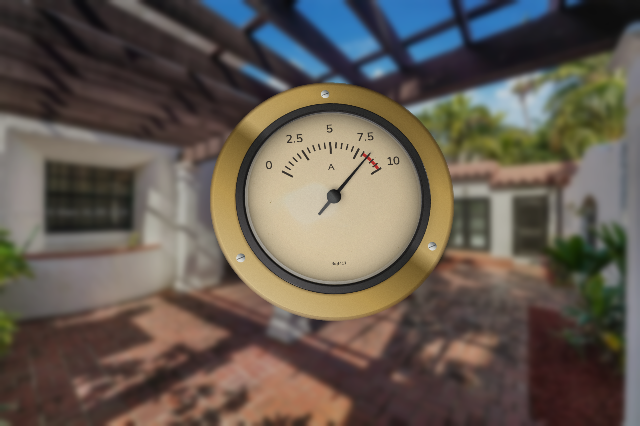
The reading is 8.5 A
